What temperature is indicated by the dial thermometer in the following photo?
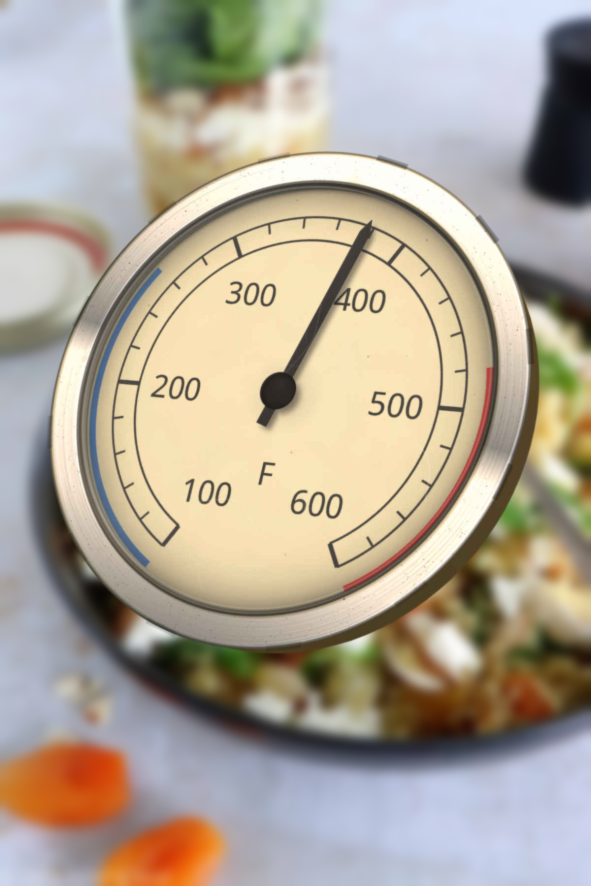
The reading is 380 °F
